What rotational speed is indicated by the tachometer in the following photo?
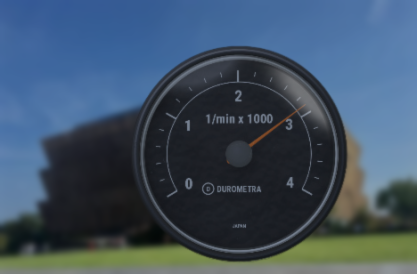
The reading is 2900 rpm
